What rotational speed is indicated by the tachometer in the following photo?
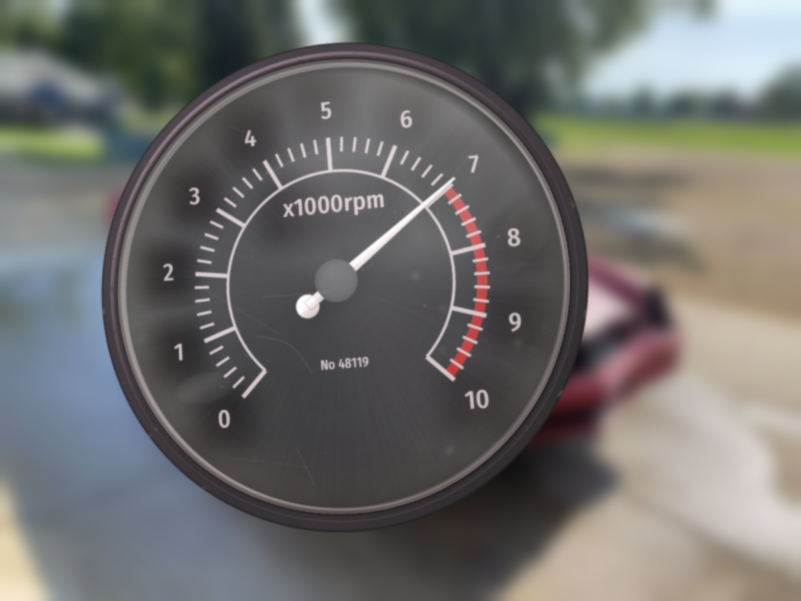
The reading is 7000 rpm
